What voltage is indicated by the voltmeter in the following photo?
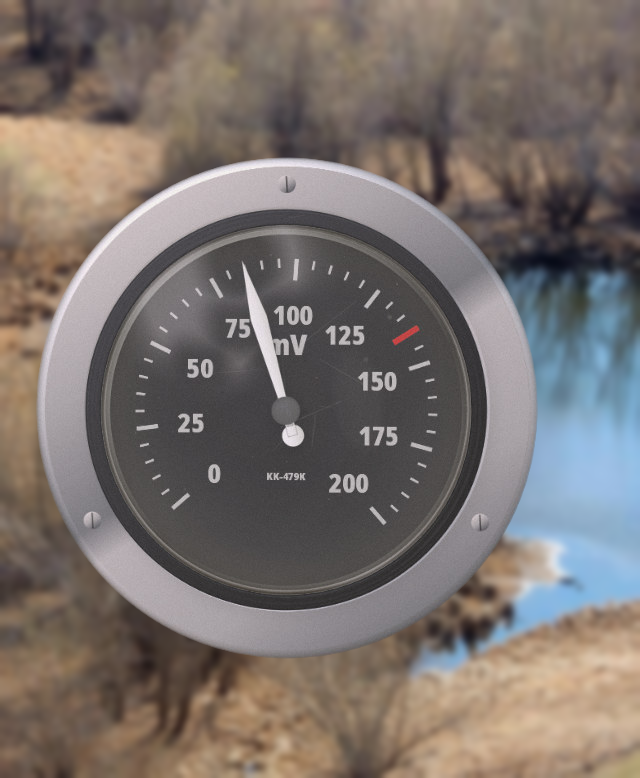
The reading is 85 mV
